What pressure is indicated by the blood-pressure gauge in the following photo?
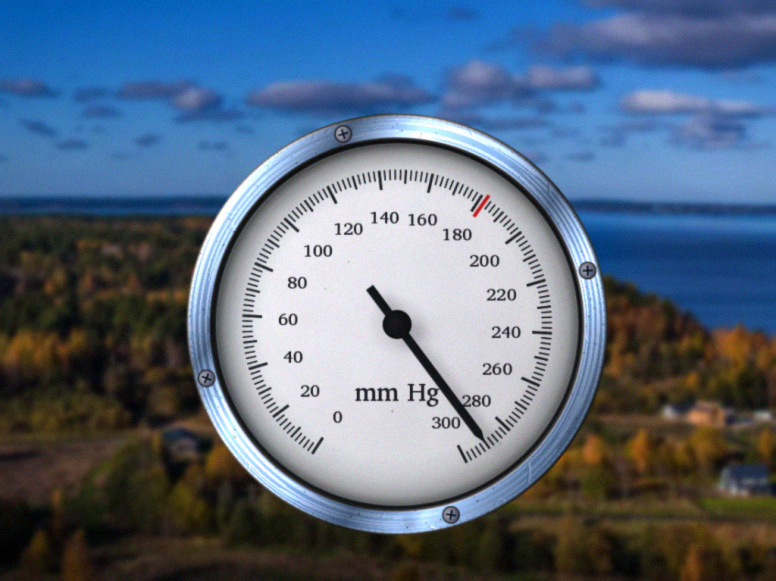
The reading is 290 mmHg
